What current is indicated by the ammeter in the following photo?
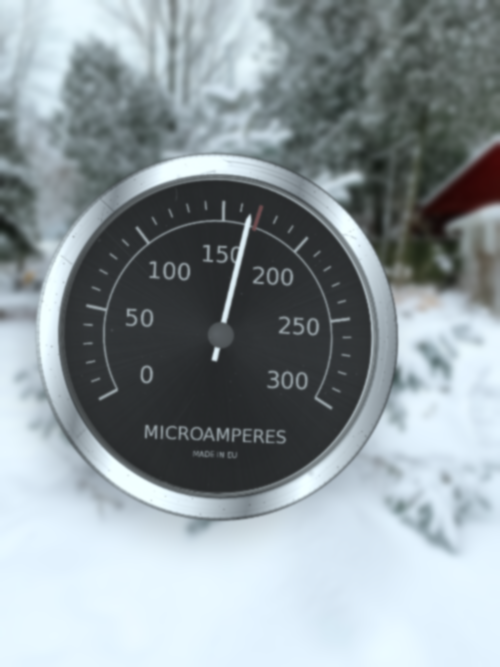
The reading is 165 µA
